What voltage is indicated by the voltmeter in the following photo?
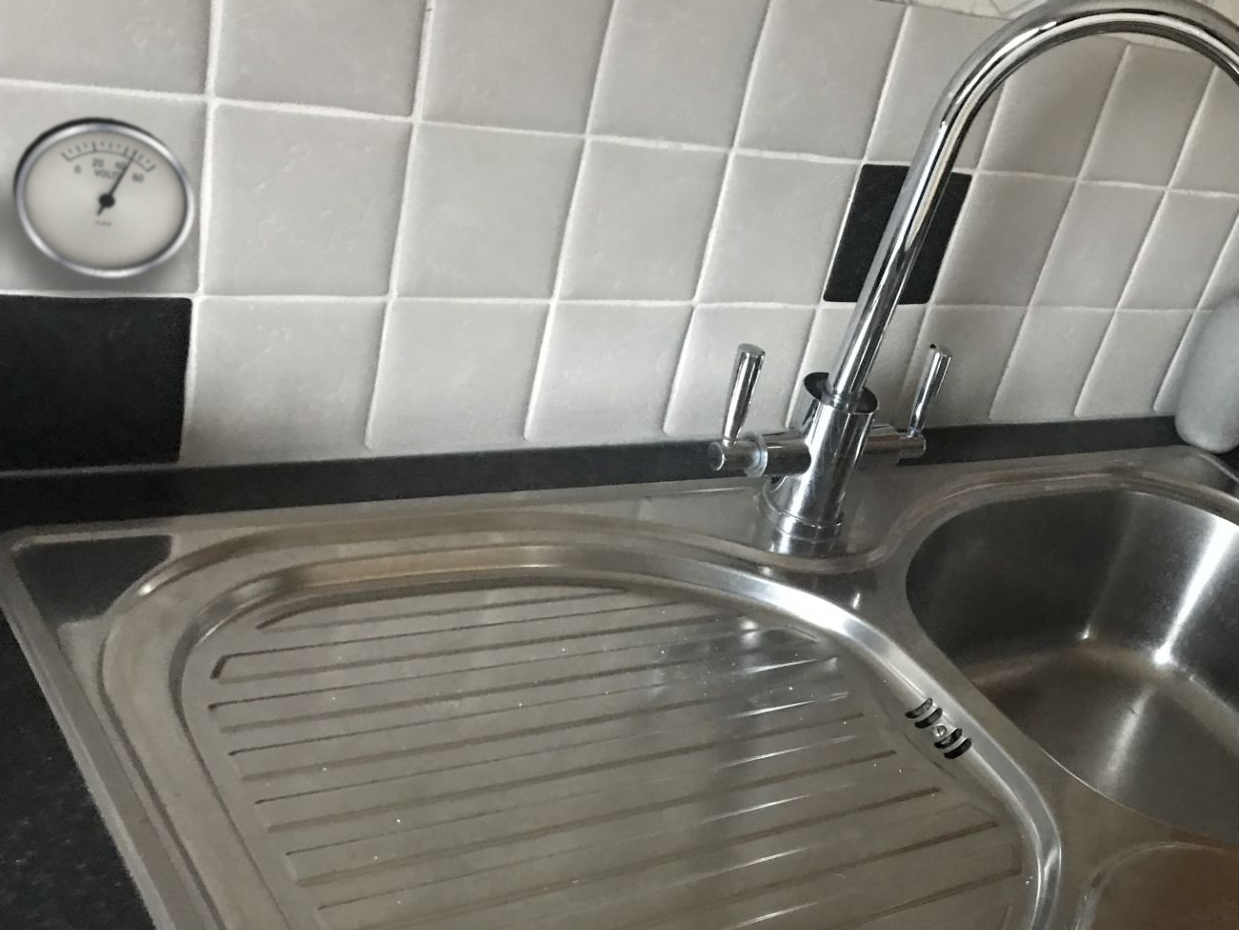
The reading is 45 V
